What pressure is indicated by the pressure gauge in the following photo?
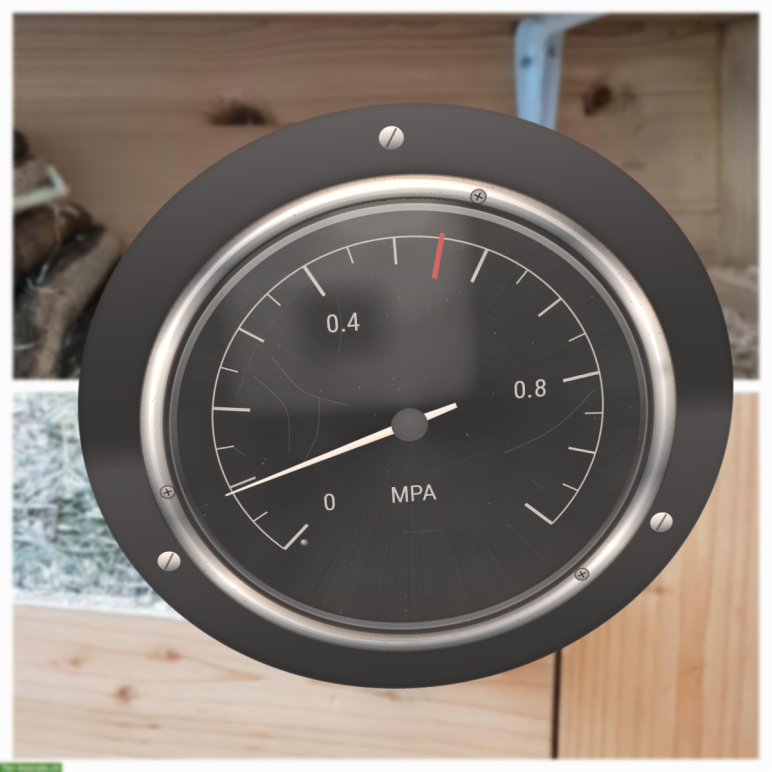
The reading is 0.1 MPa
